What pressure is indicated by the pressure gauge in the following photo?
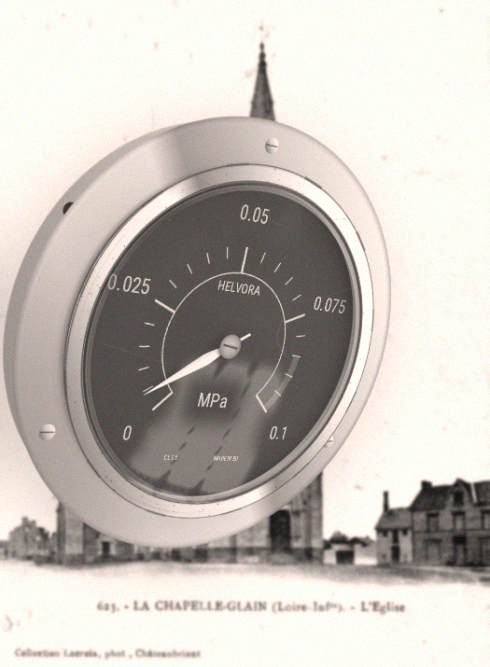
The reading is 0.005 MPa
